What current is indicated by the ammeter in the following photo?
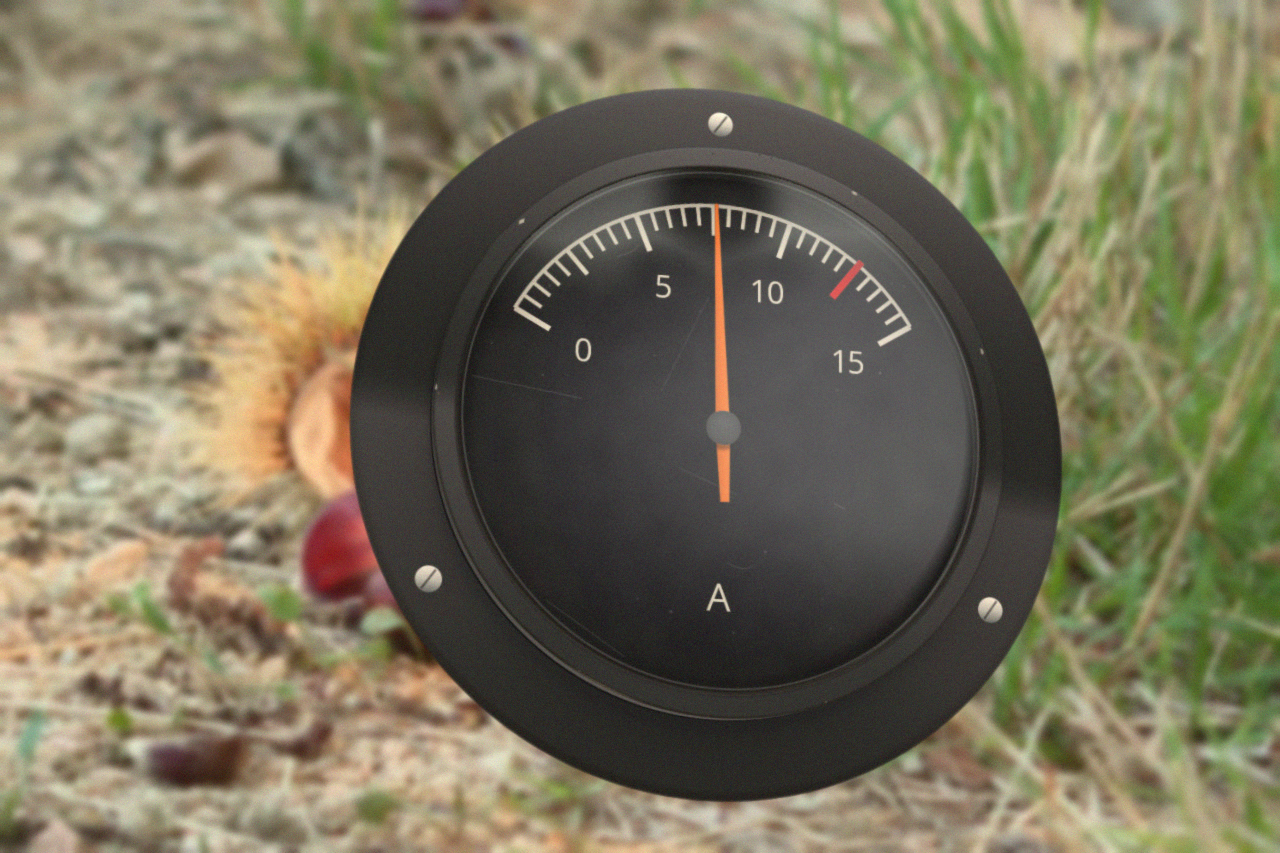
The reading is 7.5 A
